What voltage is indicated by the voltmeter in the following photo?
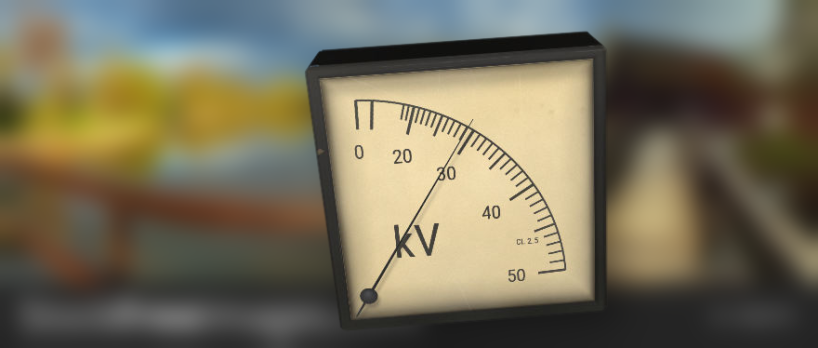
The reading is 29 kV
